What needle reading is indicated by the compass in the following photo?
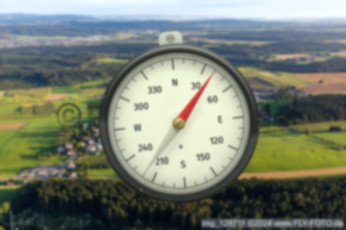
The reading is 40 °
